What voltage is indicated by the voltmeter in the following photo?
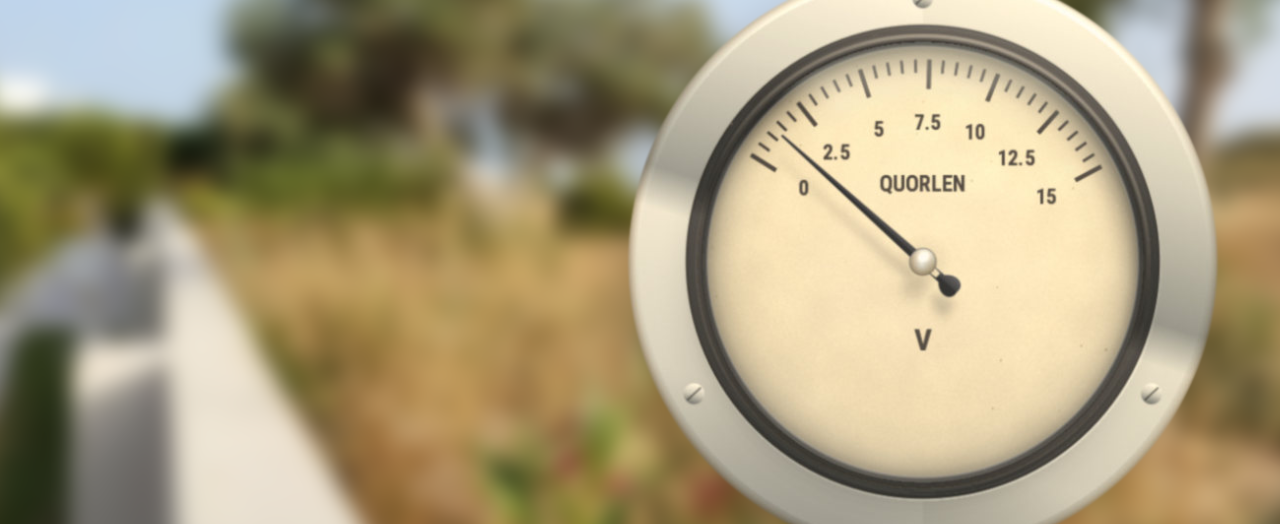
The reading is 1.25 V
